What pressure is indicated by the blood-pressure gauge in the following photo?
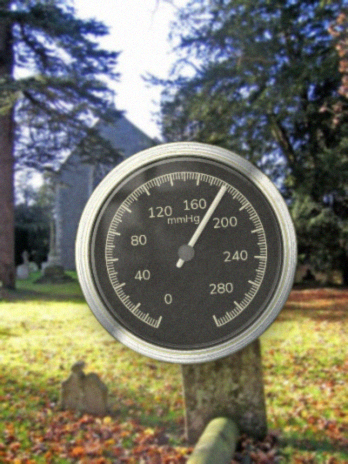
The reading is 180 mmHg
